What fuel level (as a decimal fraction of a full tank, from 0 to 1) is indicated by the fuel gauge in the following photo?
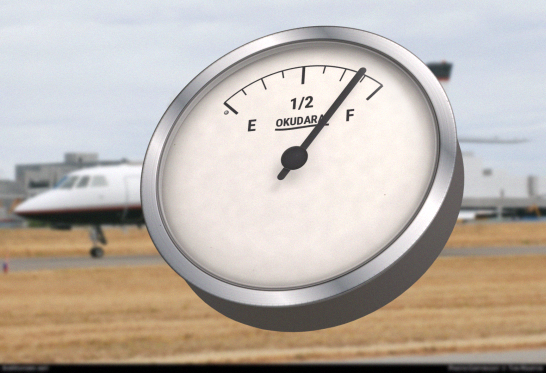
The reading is 0.875
